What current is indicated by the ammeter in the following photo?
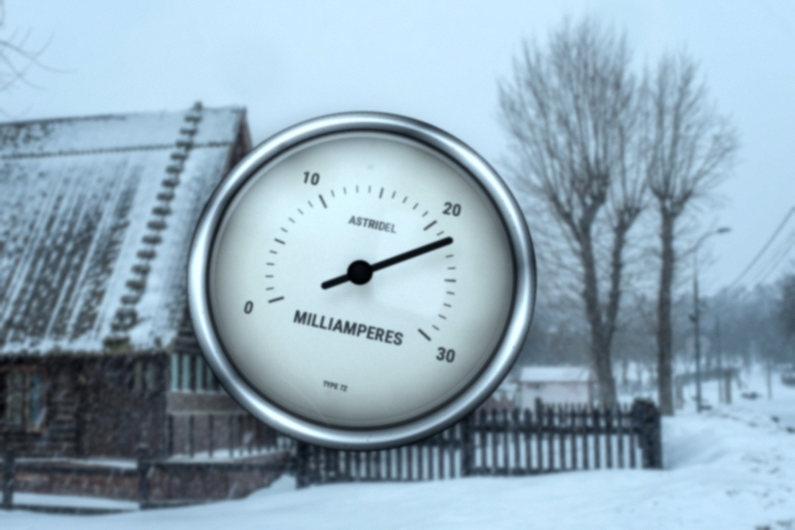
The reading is 22 mA
